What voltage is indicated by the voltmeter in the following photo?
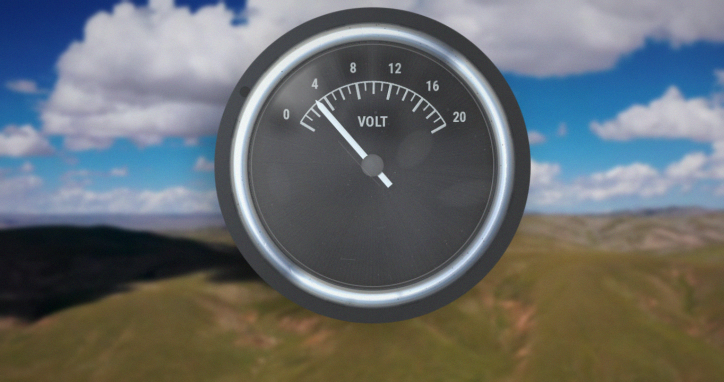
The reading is 3 V
